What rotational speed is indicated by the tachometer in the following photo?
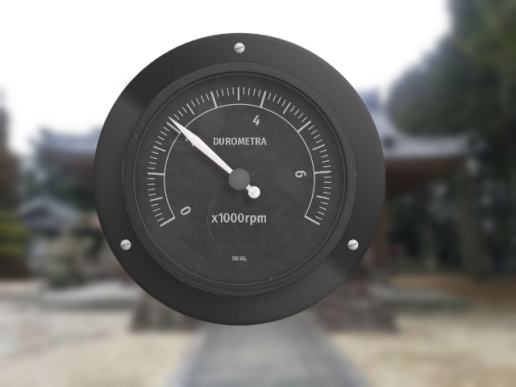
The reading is 2100 rpm
